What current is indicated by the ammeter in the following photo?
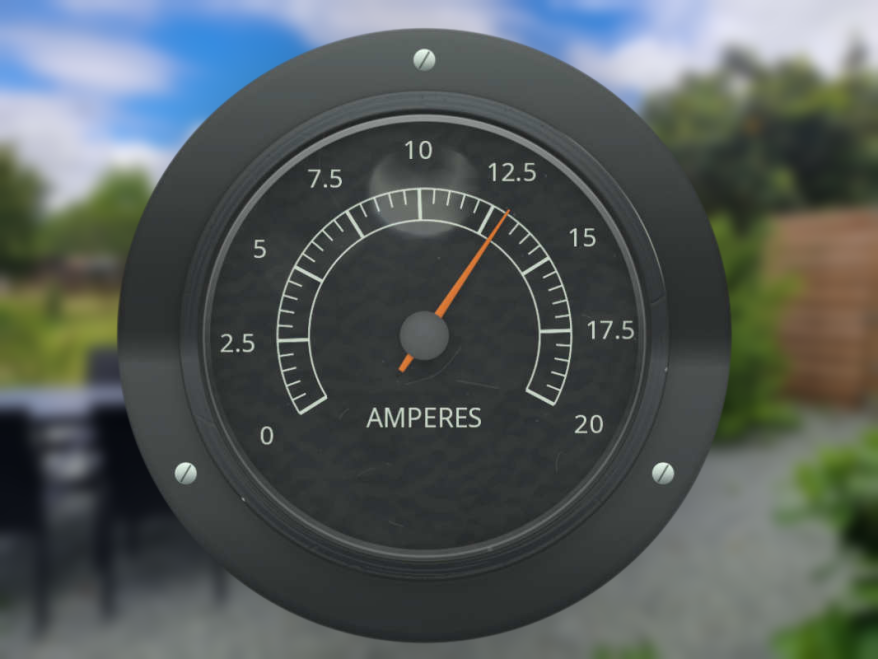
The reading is 13 A
